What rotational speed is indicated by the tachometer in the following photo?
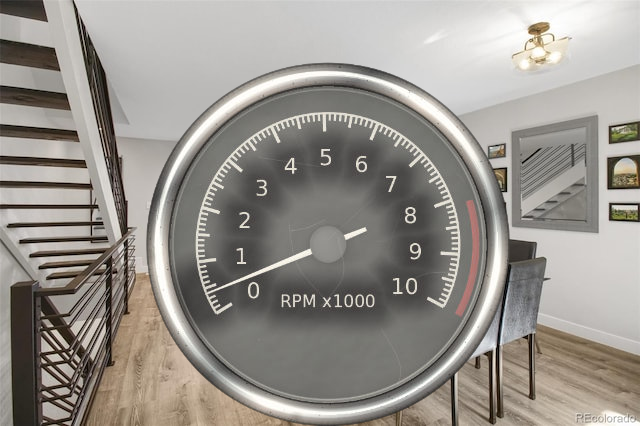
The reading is 400 rpm
